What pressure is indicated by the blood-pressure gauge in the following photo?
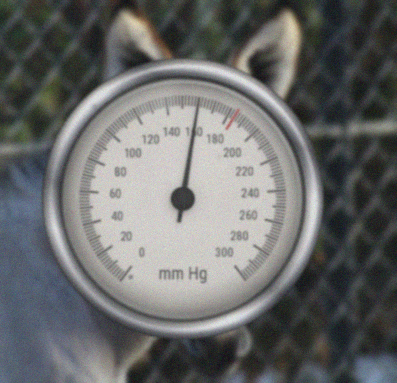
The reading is 160 mmHg
